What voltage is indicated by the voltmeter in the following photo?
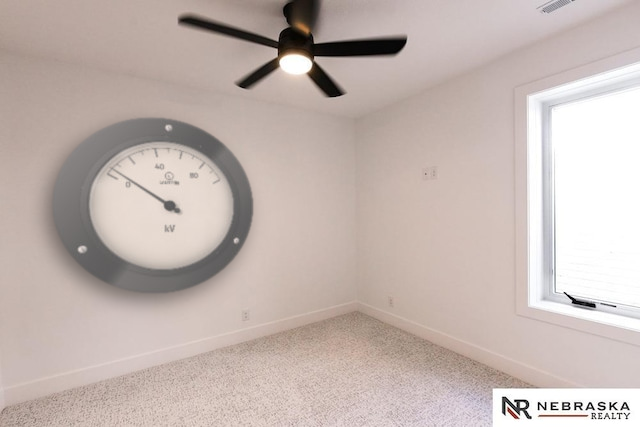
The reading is 5 kV
